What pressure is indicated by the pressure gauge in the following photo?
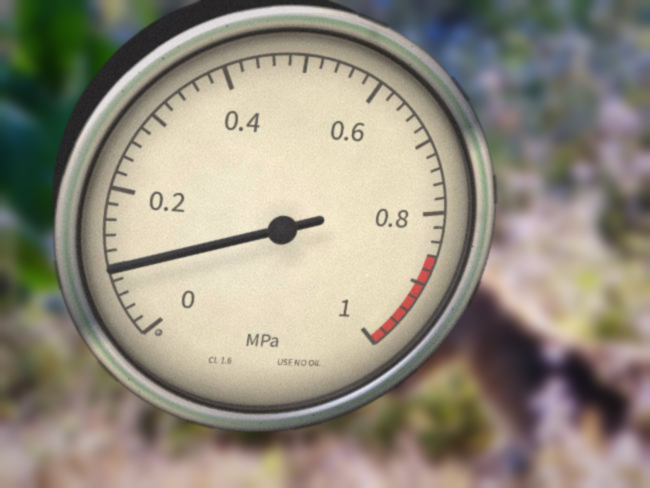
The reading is 0.1 MPa
